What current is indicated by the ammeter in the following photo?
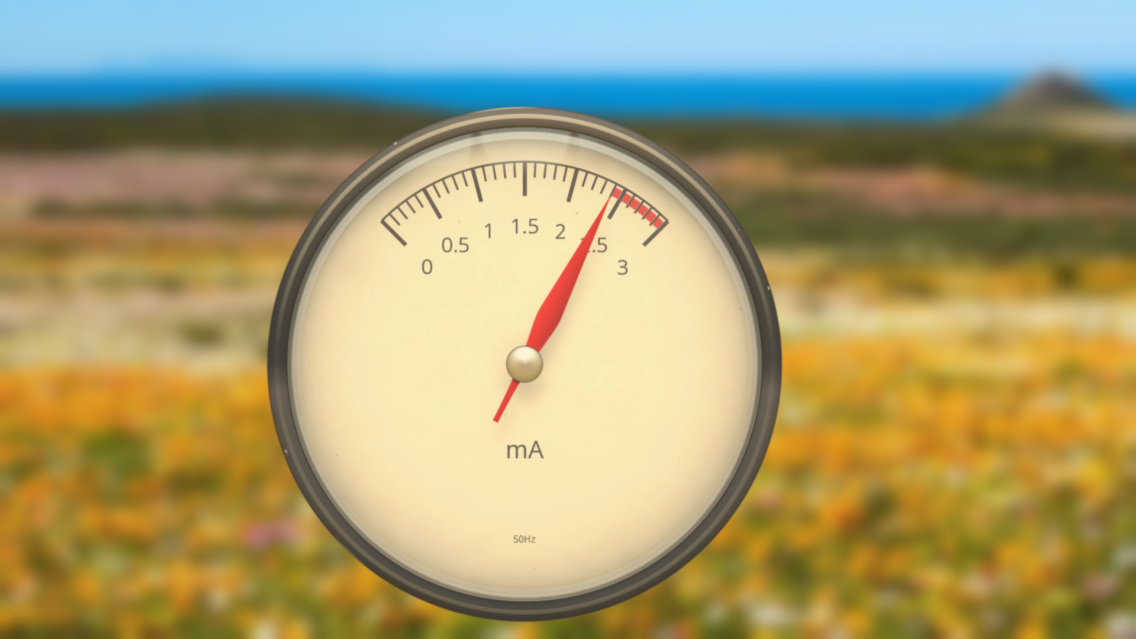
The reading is 2.4 mA
